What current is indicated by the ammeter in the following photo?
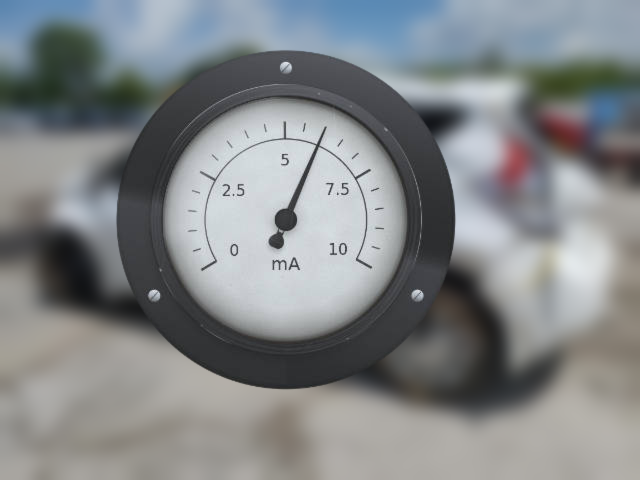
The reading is 6 mA
